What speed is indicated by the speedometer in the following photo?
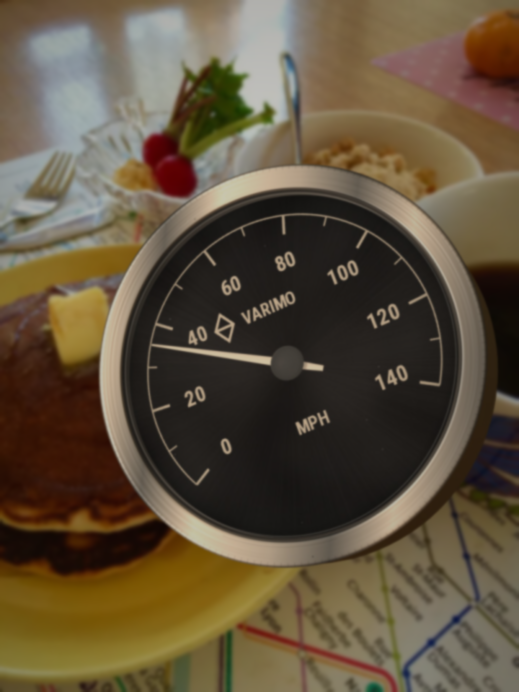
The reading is 35 mph
